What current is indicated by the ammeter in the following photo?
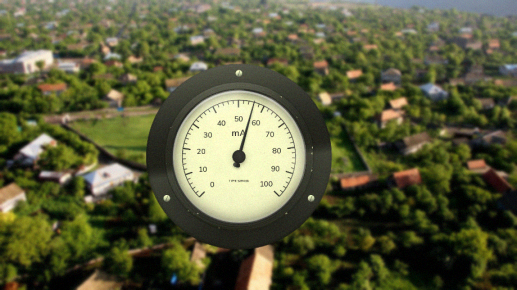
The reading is 56 mA
